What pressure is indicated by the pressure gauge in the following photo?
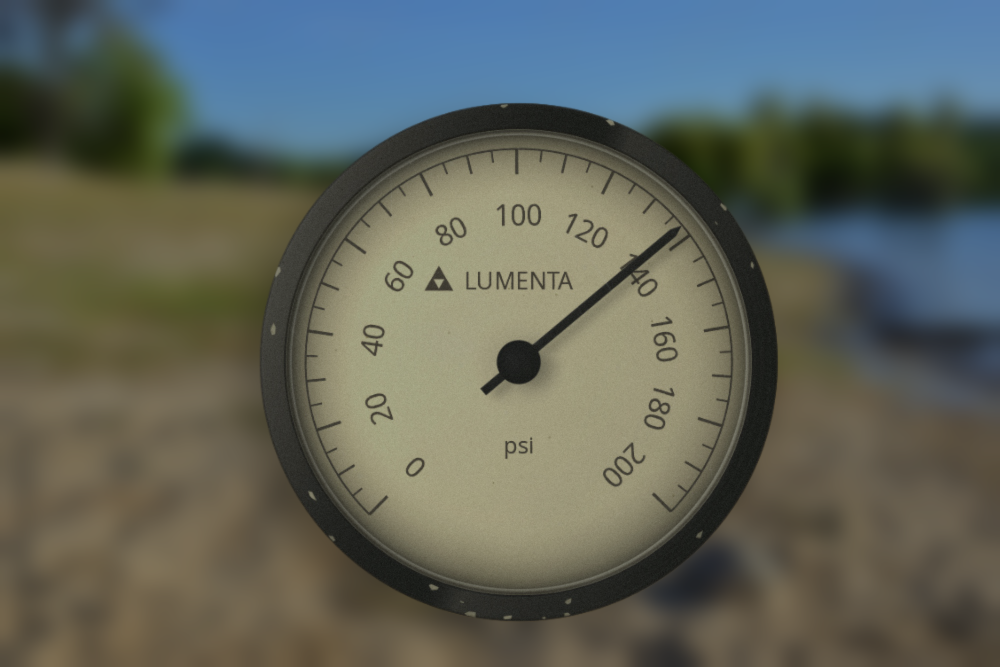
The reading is 137.5 psi
